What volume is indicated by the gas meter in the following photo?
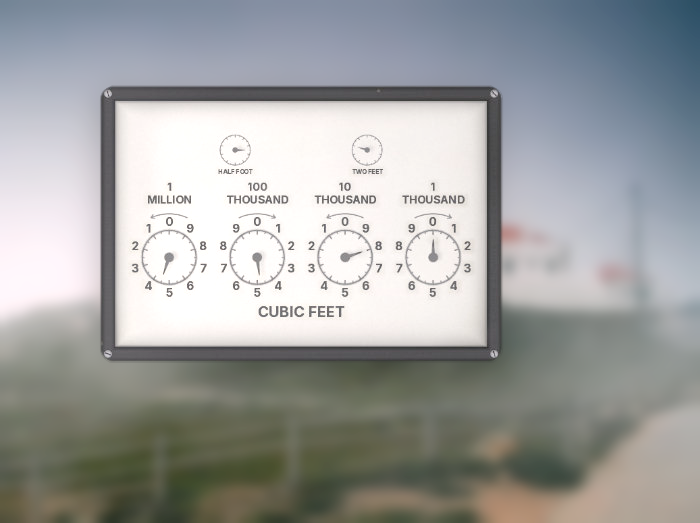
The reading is 448000 ft³
